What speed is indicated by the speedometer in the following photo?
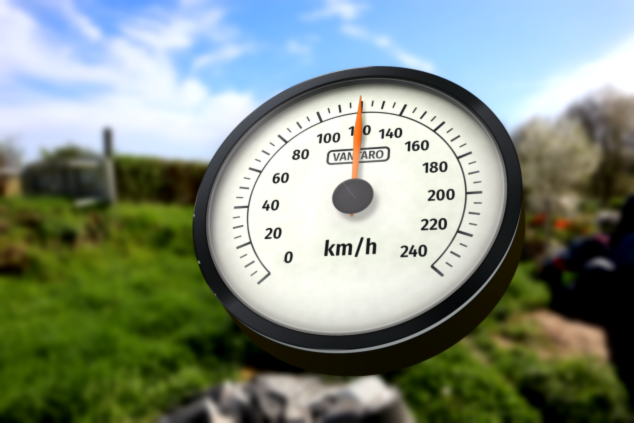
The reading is 120 km/h
